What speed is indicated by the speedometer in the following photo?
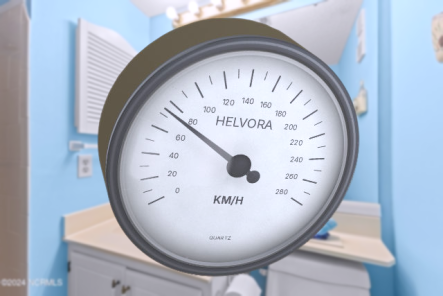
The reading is 75 km/h
